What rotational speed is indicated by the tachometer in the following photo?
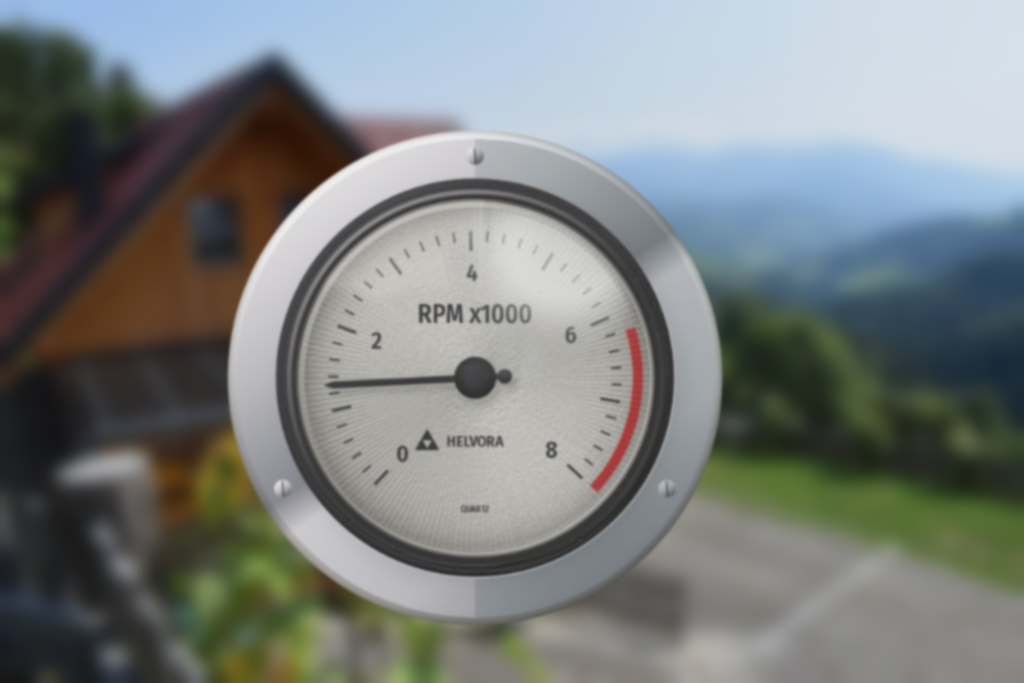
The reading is 1300 rpm
